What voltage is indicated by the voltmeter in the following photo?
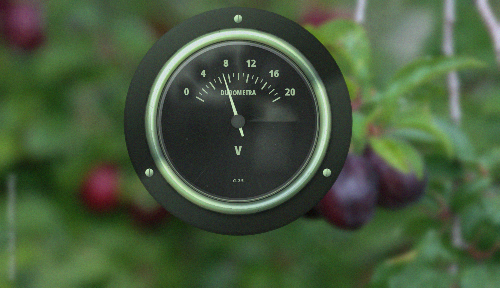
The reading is 7 V
